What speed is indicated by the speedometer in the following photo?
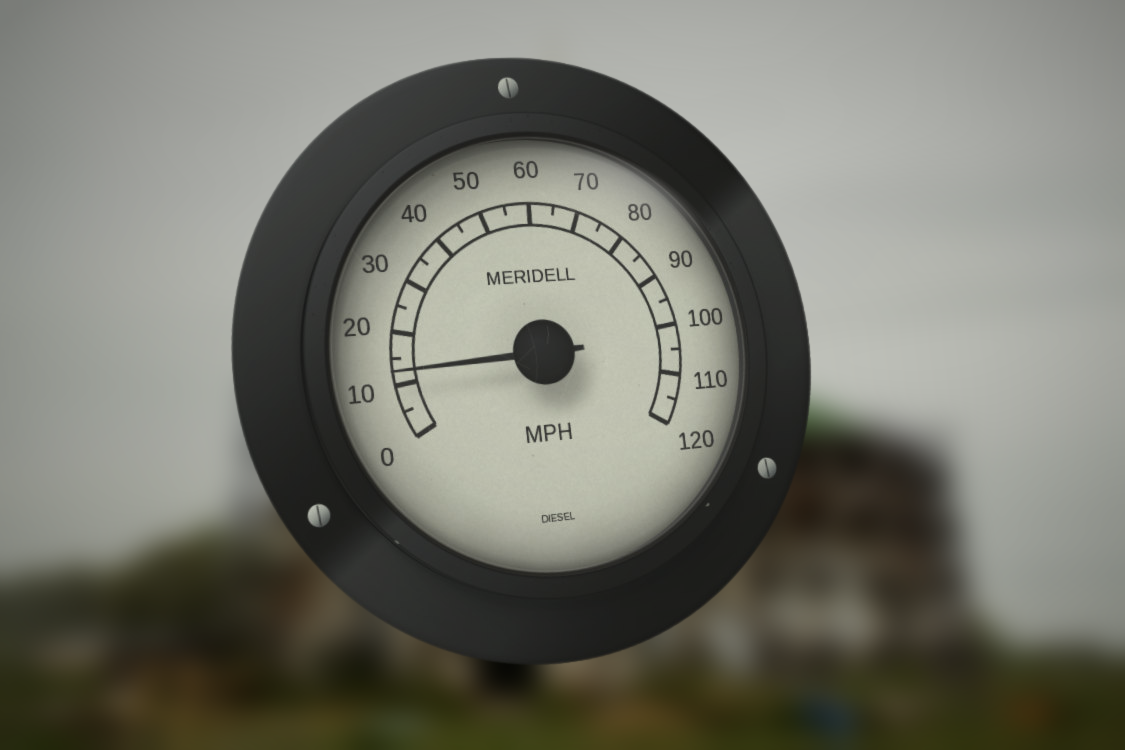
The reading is 12.5 mph
